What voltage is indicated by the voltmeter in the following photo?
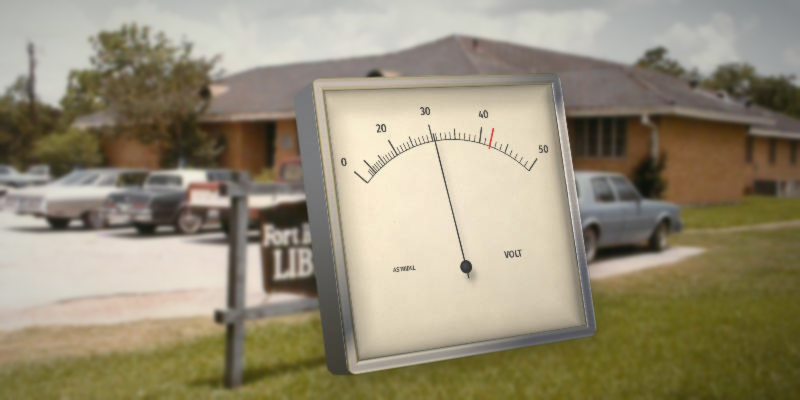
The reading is 30 V
